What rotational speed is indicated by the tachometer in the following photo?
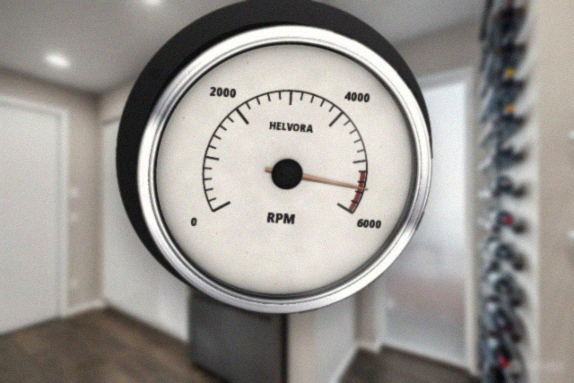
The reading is 5500 rpm
